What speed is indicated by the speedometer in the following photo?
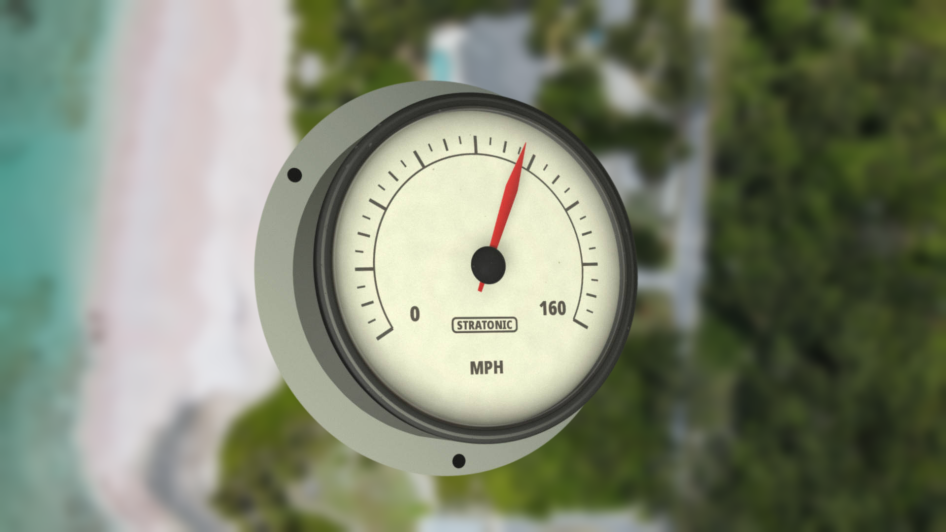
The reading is 95 mph
